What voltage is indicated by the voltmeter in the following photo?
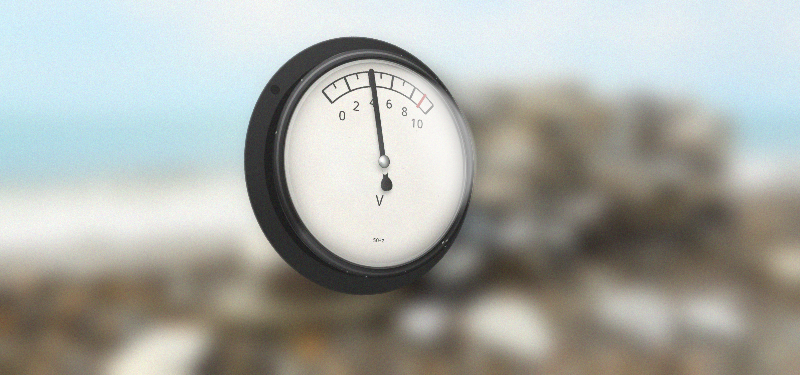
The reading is 4 V
